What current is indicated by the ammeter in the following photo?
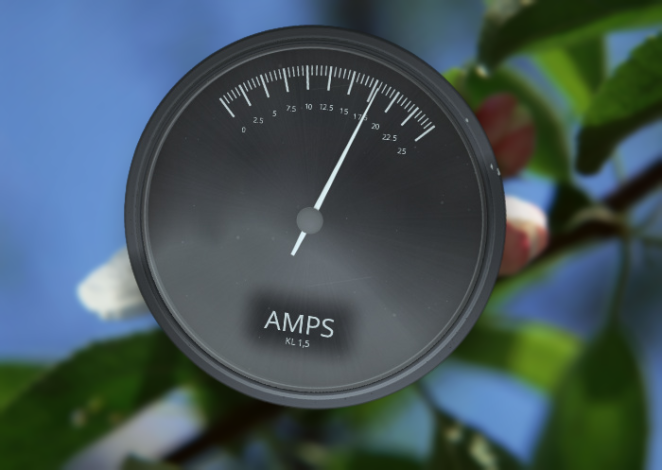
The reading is 18 A
